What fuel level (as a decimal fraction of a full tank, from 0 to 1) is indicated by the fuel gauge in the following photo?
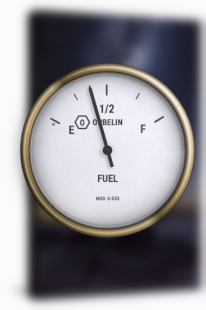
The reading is 0.375
